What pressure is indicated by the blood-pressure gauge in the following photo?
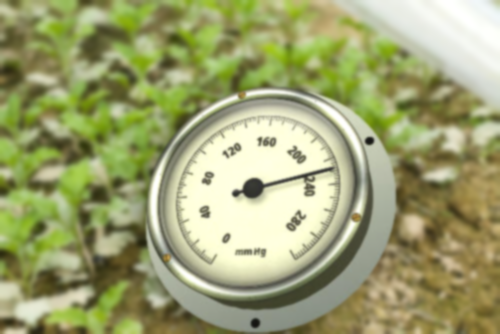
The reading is 230 mmHg
